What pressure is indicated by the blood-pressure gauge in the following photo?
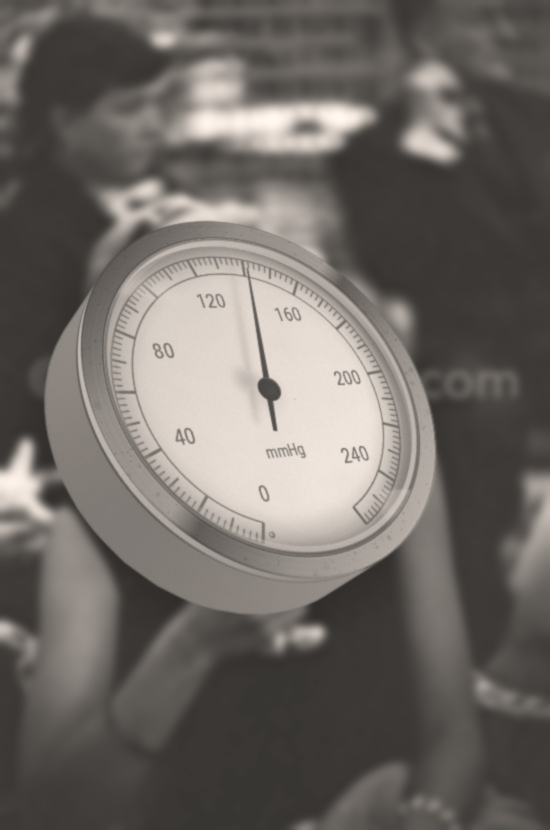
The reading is 140 mmHg
